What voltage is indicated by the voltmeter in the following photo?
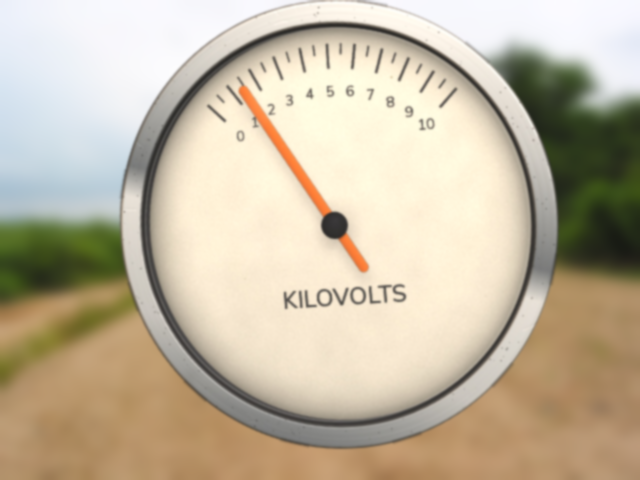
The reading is 1.5 kV
